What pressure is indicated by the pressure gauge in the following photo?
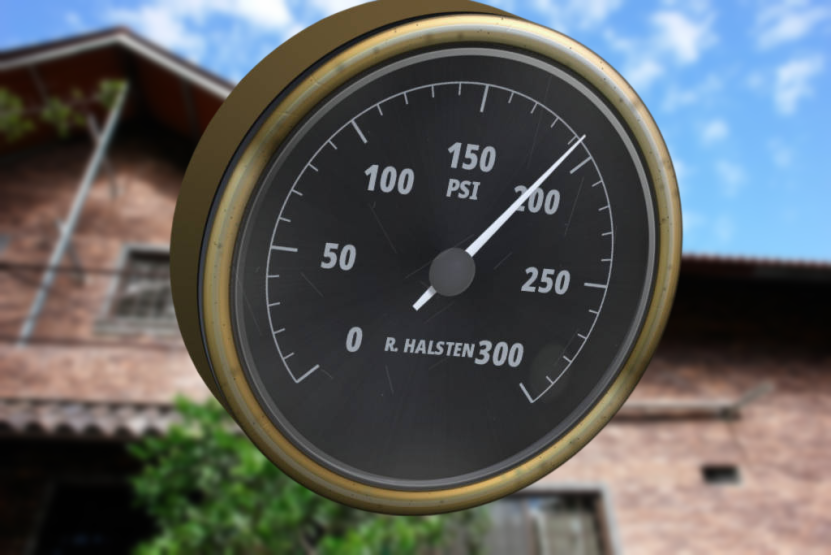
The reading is 190 psi
